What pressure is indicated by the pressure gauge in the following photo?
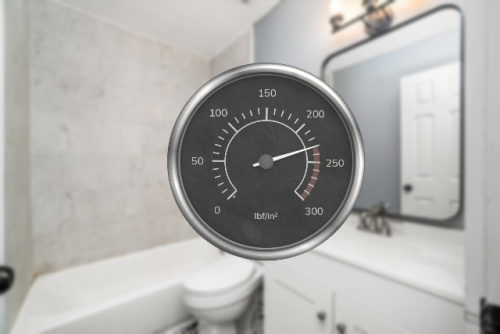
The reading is 230 psi
